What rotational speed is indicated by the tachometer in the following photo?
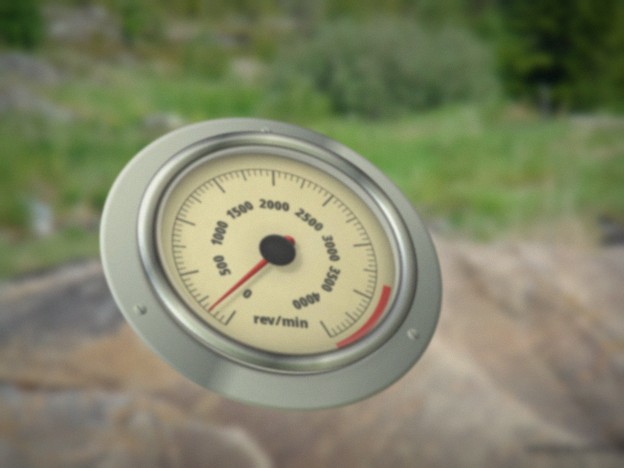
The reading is 150 rpm
